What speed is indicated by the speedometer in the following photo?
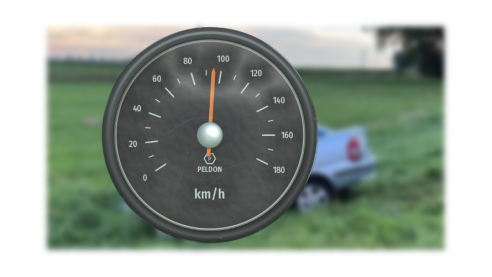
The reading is 95 km/h
